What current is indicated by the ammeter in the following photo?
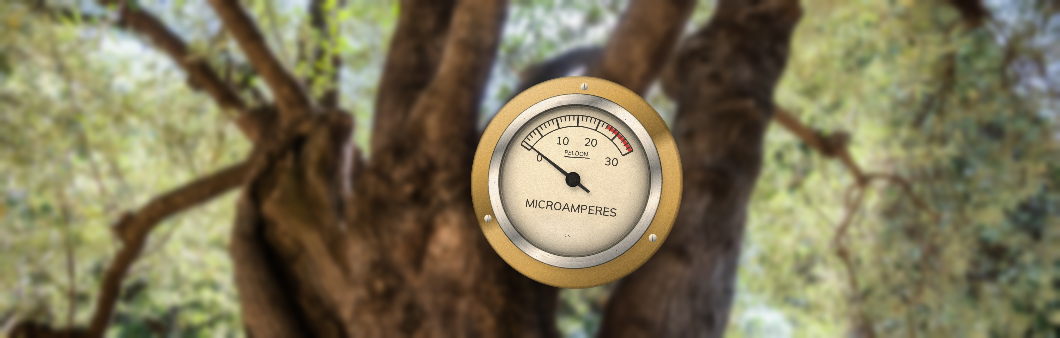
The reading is 1 µA
